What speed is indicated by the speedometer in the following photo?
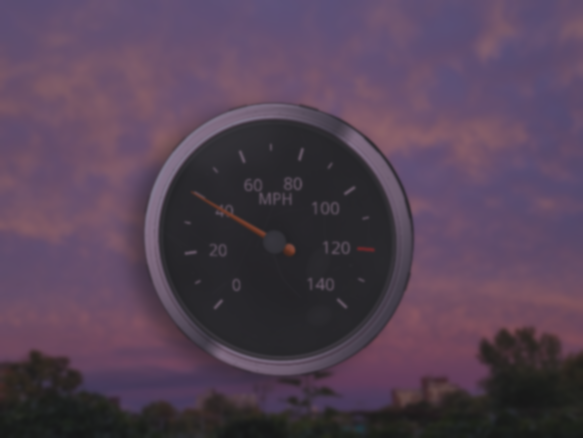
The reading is 40 mph
